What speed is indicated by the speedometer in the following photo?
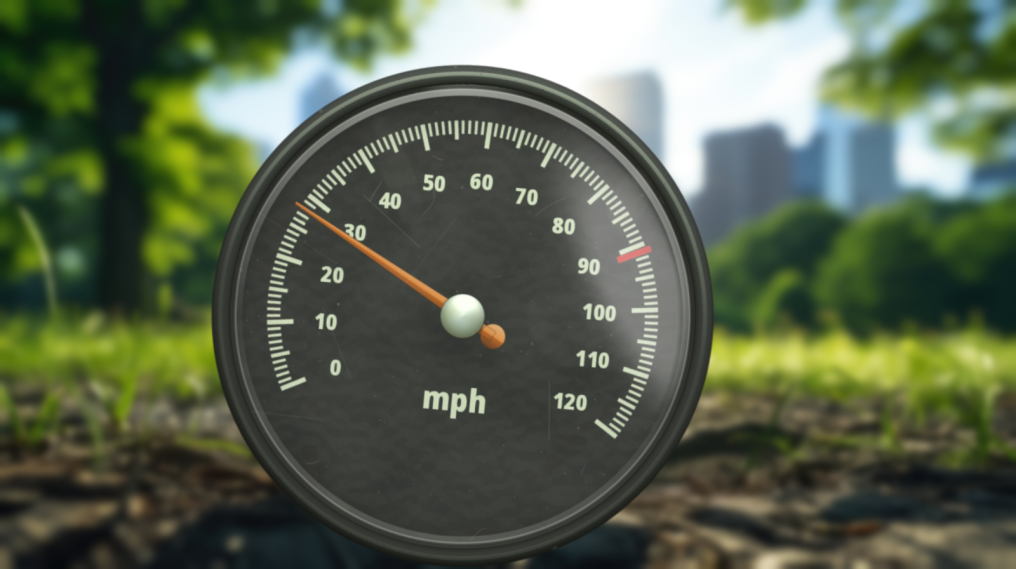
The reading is 28 mph
